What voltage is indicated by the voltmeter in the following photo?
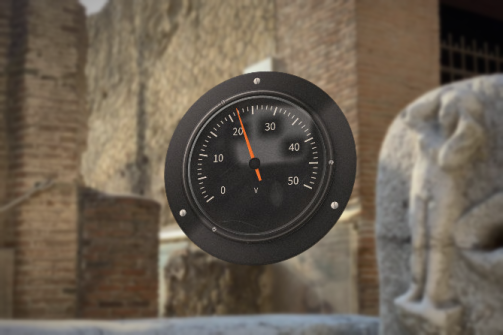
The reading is 22 V
